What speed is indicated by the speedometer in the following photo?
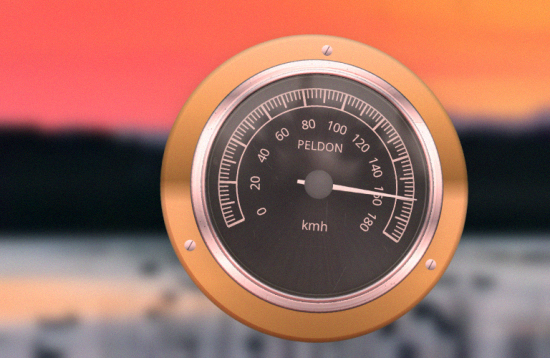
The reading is 160 km/h
